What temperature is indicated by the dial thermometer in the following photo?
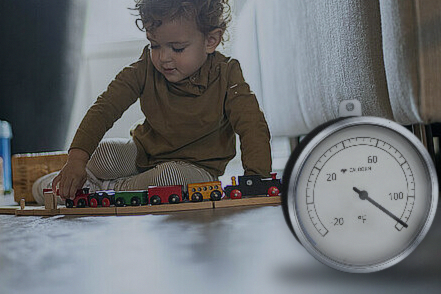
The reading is 116 °F
